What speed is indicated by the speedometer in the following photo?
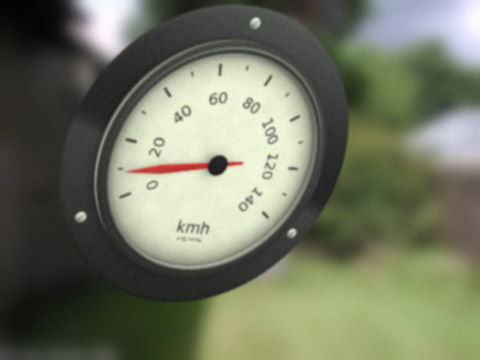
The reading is 10 km/h
